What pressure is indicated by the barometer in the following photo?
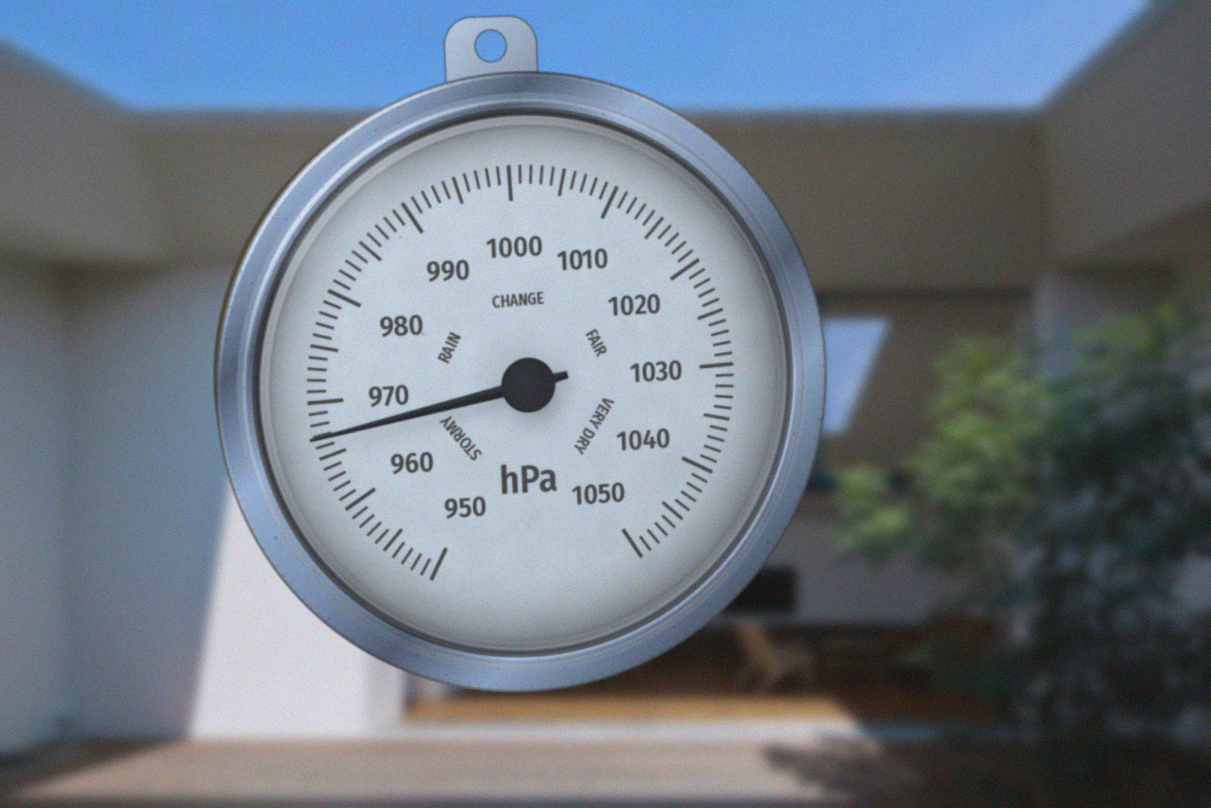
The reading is 967 hPa
